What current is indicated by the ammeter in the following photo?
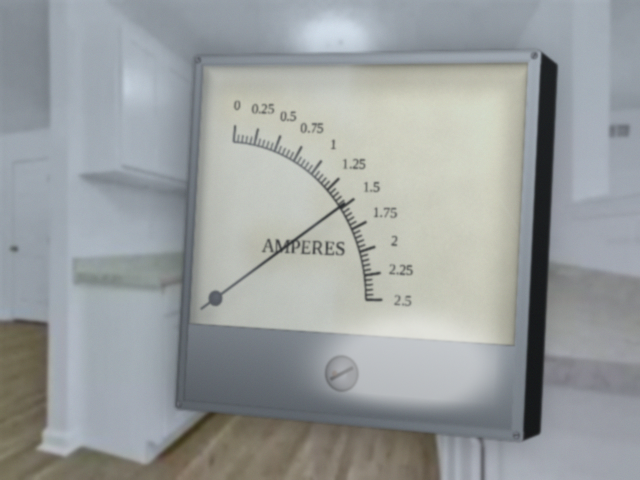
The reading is 1.5 A
